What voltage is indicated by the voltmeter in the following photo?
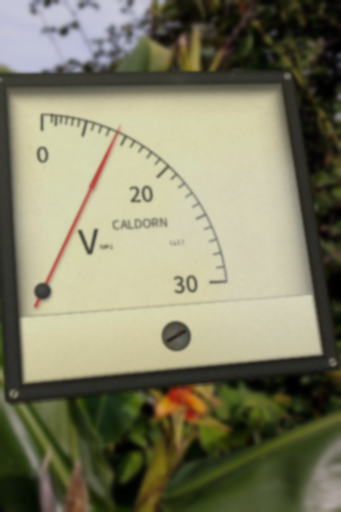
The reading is 14 V
